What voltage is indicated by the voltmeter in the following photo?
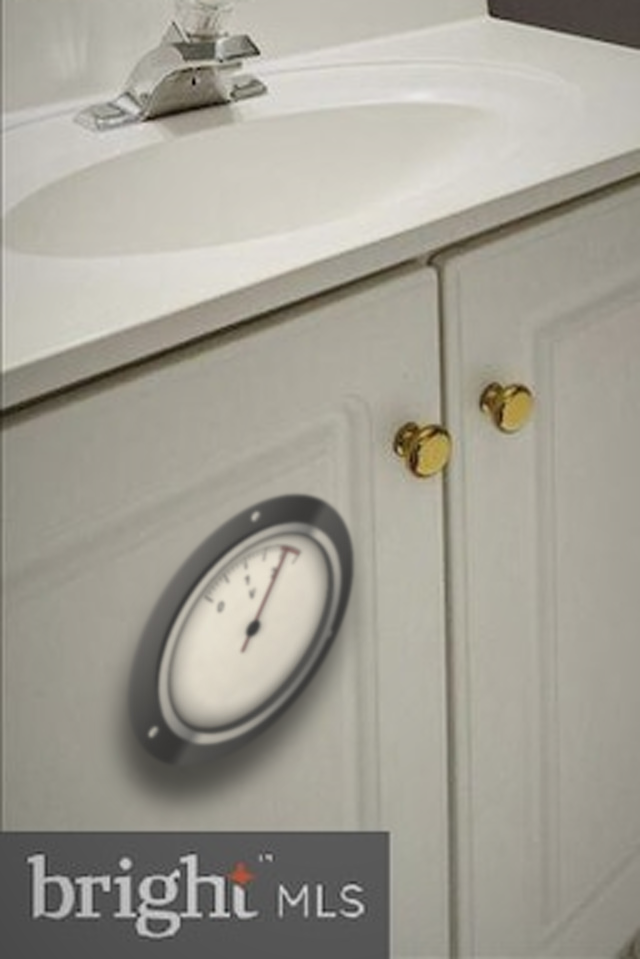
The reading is 2 V
